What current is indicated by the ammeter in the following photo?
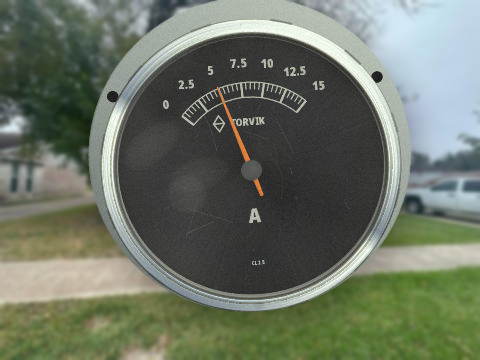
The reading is 5 A
